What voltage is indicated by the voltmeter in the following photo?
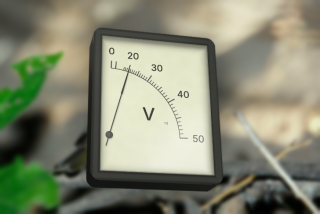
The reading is 20 V
